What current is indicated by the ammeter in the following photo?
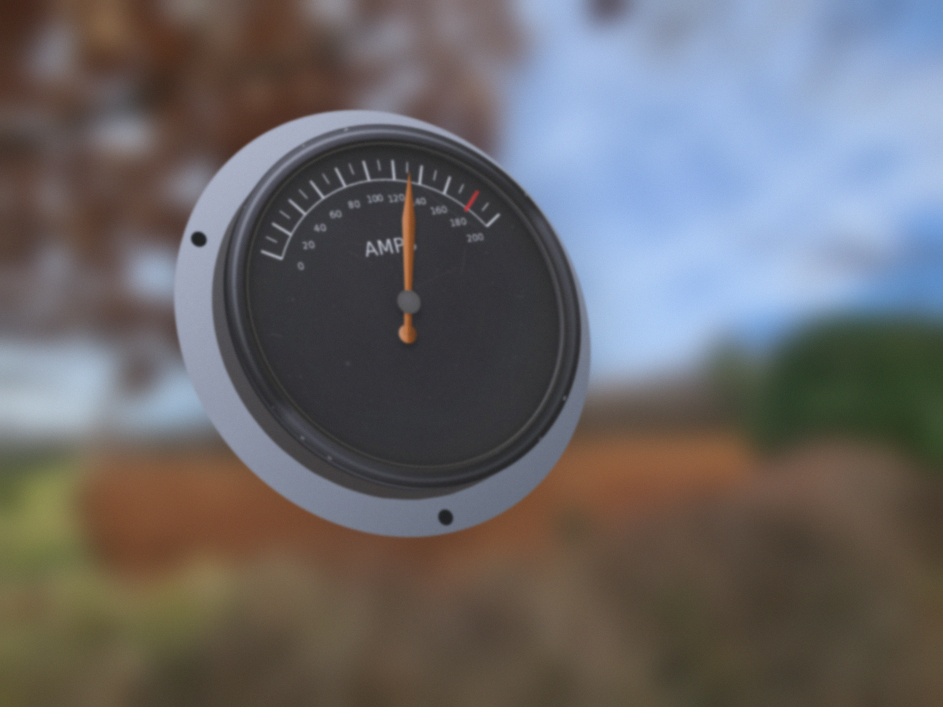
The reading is 130 A
